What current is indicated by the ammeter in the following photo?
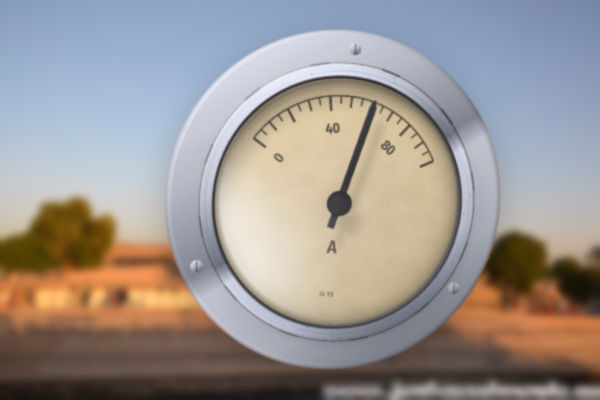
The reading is 60 A
